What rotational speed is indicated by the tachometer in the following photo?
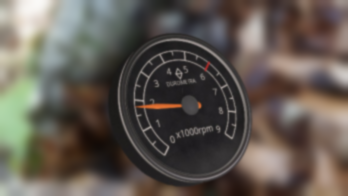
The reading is 1750 rpm
